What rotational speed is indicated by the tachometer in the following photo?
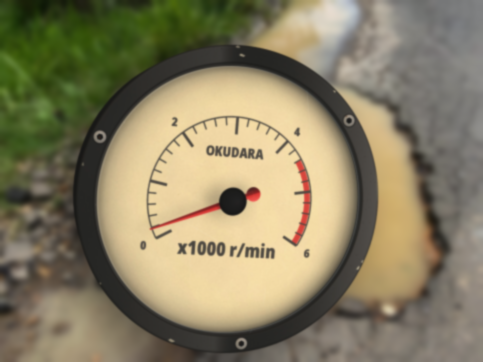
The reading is 200 rpm
